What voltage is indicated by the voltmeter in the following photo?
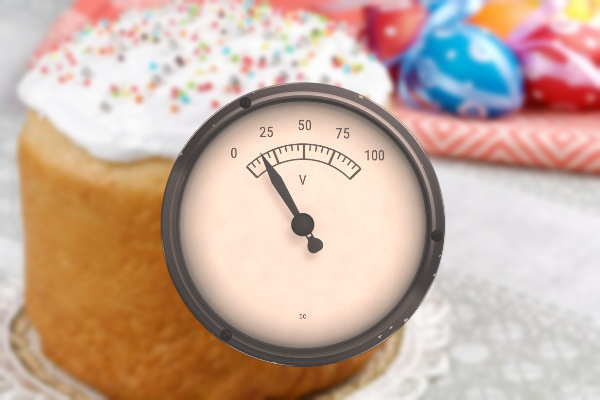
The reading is 15 V
